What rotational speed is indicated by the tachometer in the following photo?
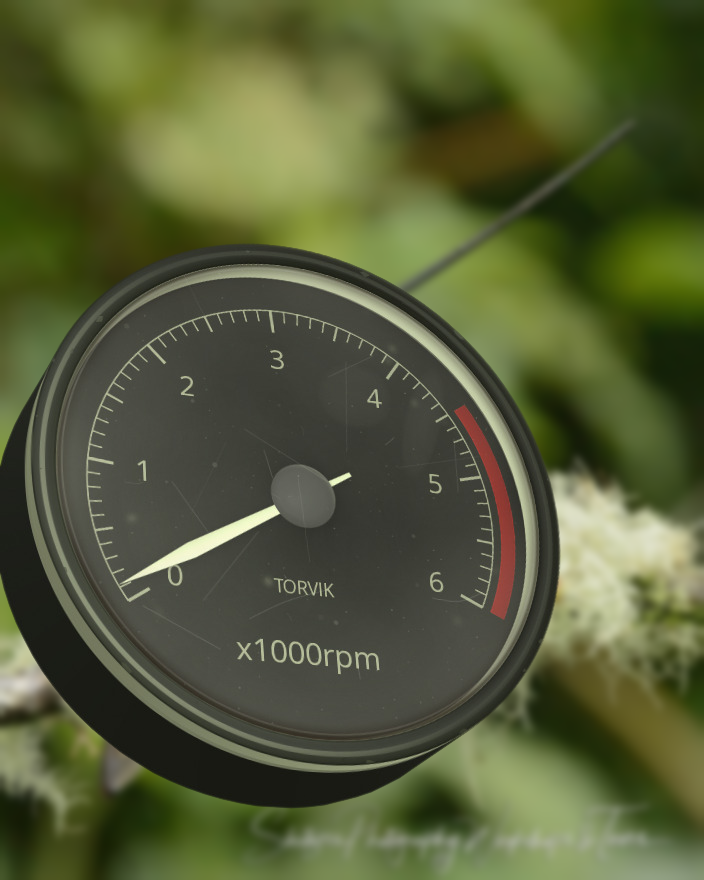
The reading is 100 rpm
